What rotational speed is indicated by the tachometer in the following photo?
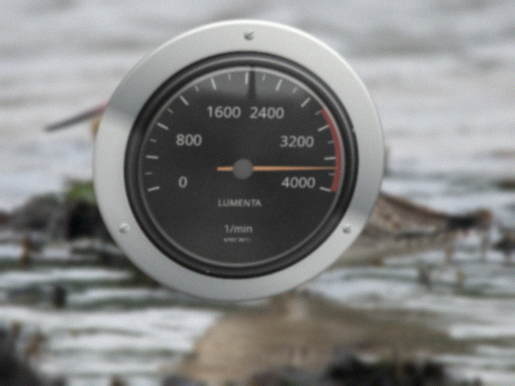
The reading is 3700 rpm
